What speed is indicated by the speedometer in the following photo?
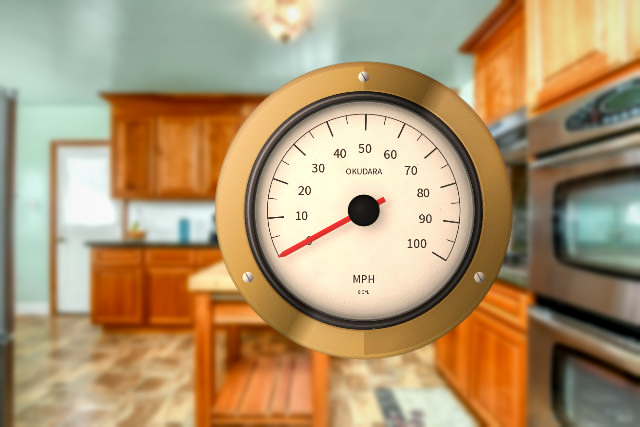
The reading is 0 mph
